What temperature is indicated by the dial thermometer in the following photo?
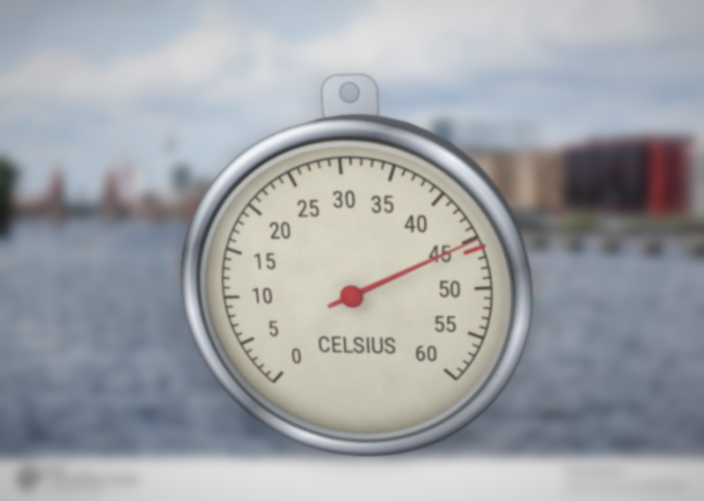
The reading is 45 °C
